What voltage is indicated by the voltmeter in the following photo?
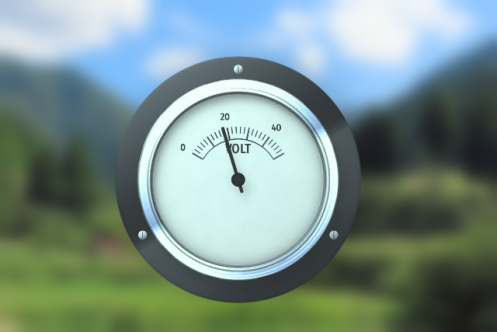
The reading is 18 V
